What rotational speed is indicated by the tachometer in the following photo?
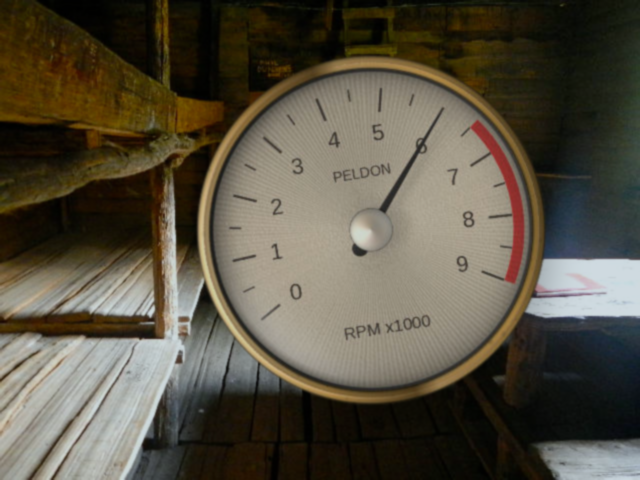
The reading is 6000 rpm
